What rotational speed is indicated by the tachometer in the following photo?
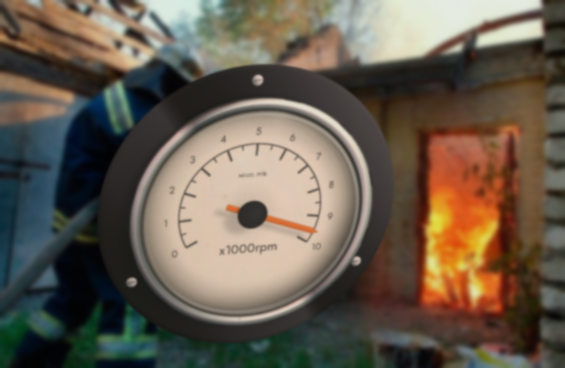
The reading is 9500 rpm
